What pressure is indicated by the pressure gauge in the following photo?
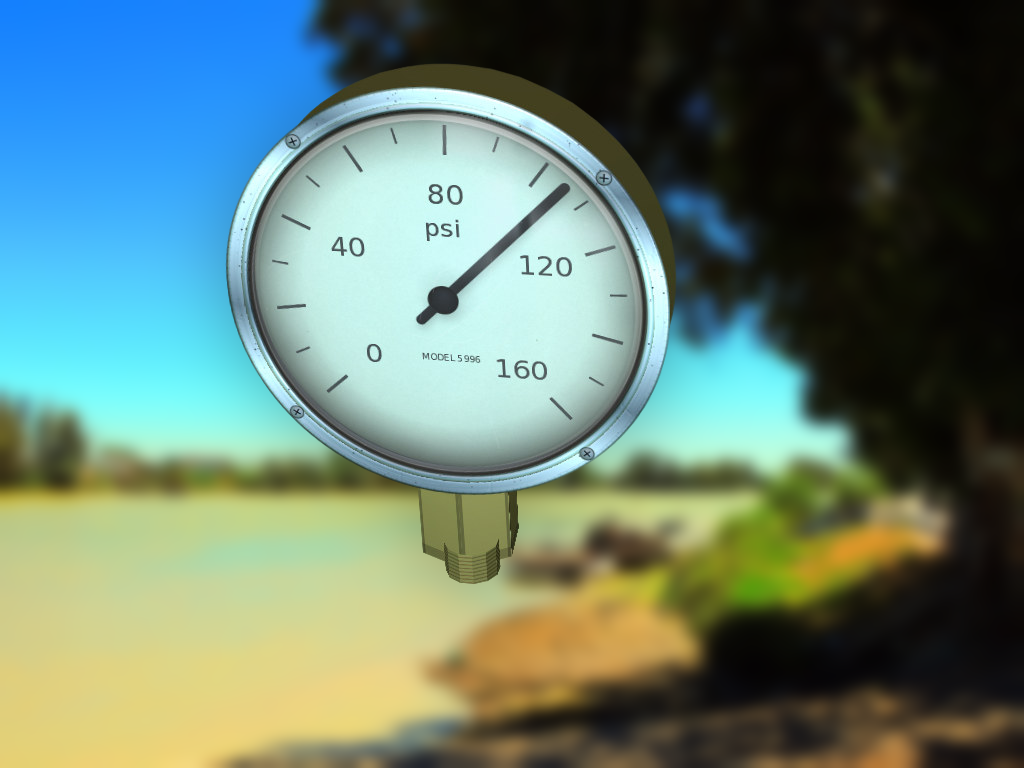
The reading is 105 psi
